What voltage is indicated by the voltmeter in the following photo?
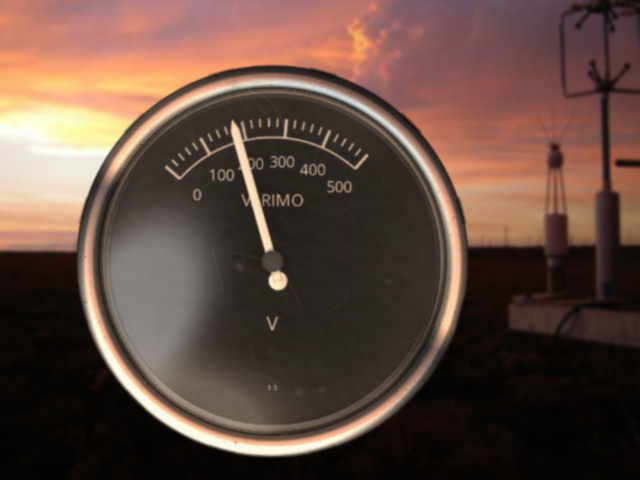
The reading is 180 V
